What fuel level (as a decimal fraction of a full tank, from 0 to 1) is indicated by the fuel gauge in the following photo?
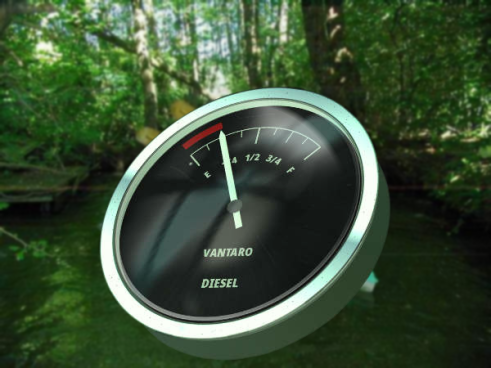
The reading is 0.25
